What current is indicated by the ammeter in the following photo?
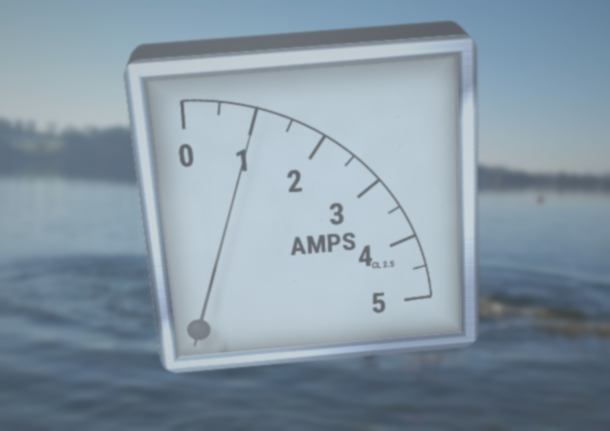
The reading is 1 A
